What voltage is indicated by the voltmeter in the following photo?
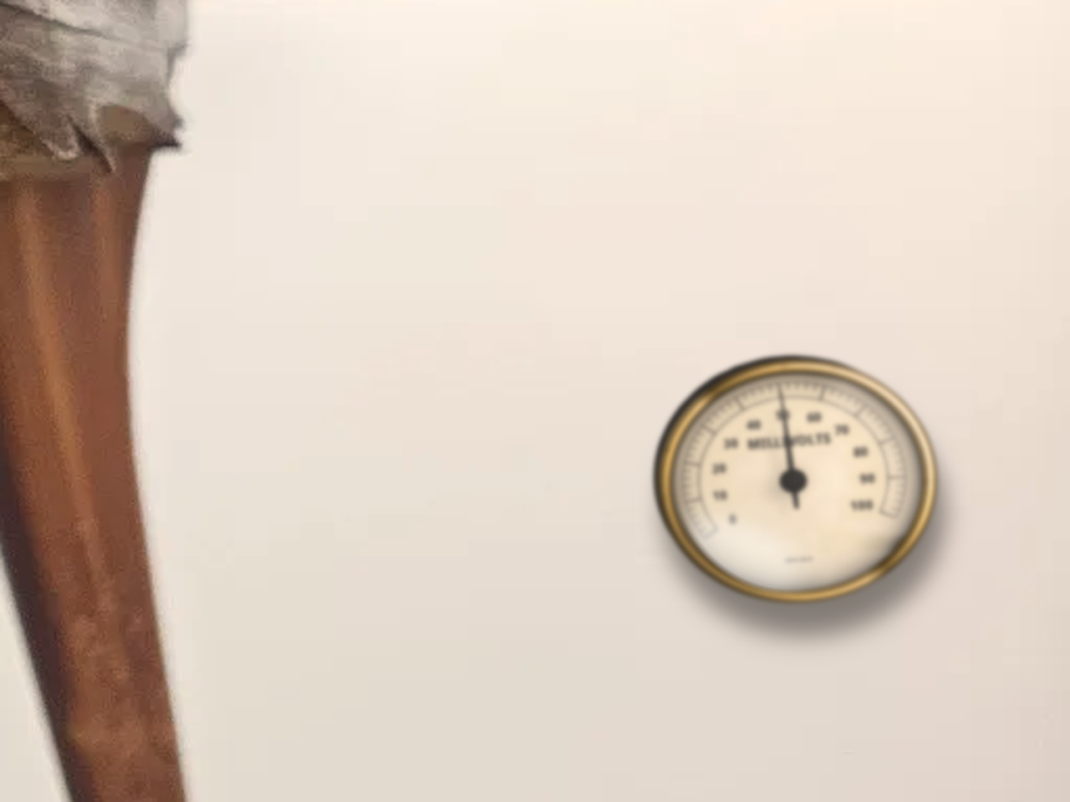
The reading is 50 mV
